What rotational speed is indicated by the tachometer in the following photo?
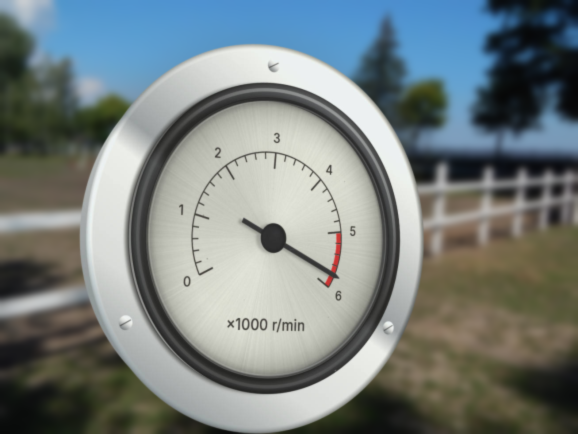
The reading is 5800 rpm
